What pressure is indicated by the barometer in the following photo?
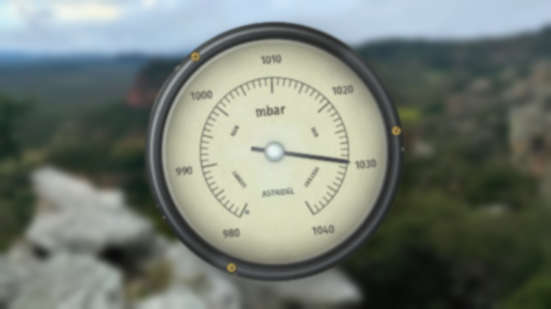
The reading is 1030 mbar
